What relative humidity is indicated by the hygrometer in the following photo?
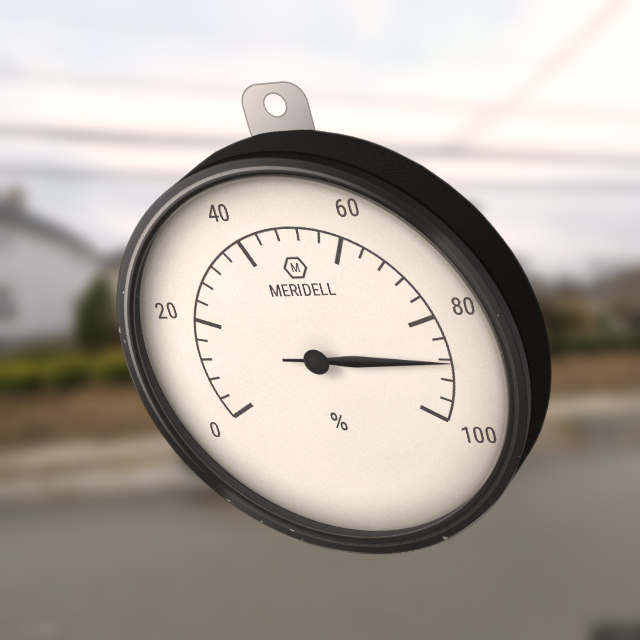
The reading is 88 %
